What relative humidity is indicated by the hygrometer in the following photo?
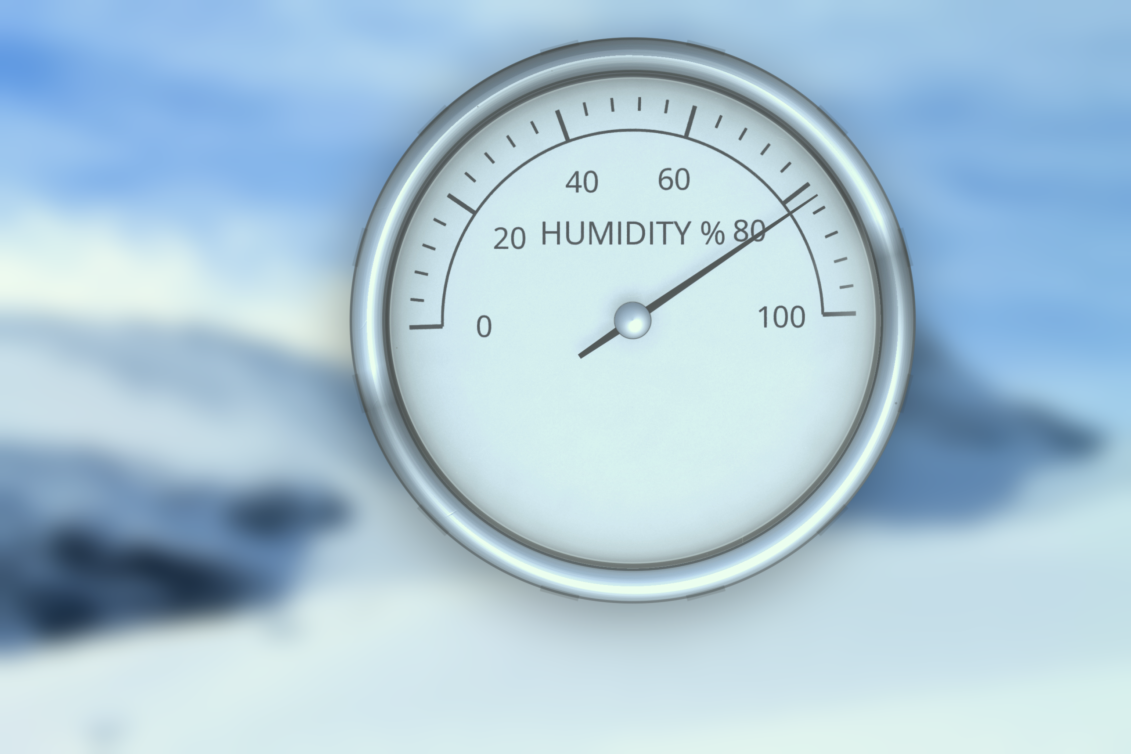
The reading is 82 %
